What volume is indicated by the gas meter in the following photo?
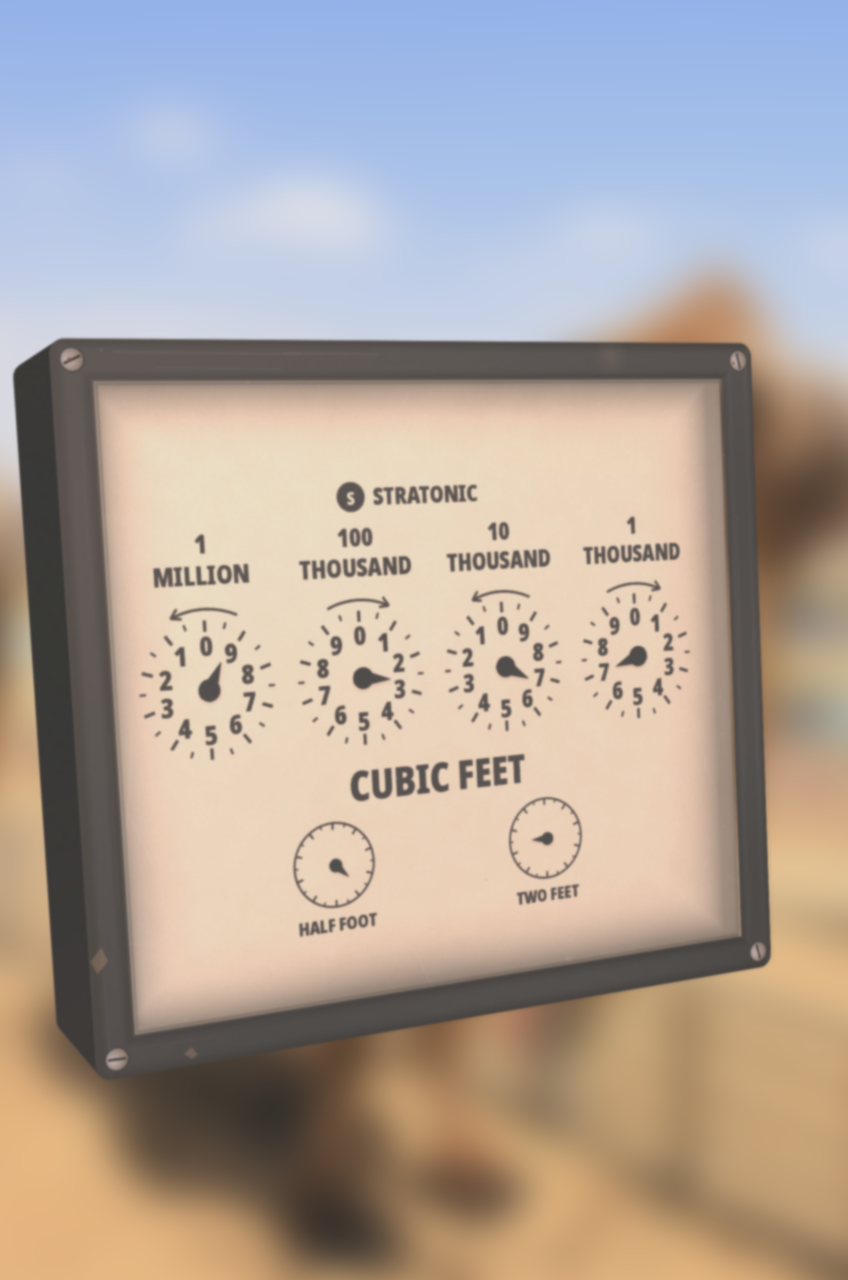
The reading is 926700 ft³
